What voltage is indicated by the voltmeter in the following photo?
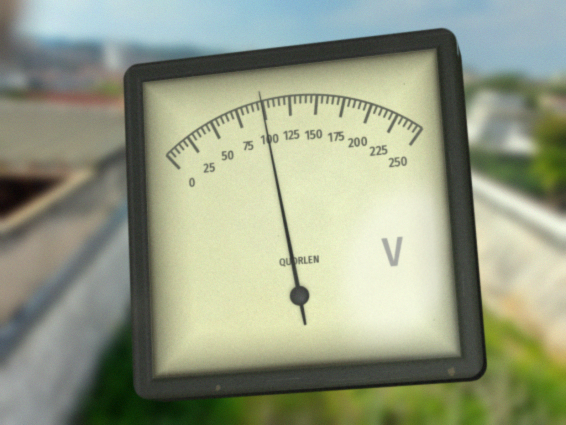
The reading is 100 V
